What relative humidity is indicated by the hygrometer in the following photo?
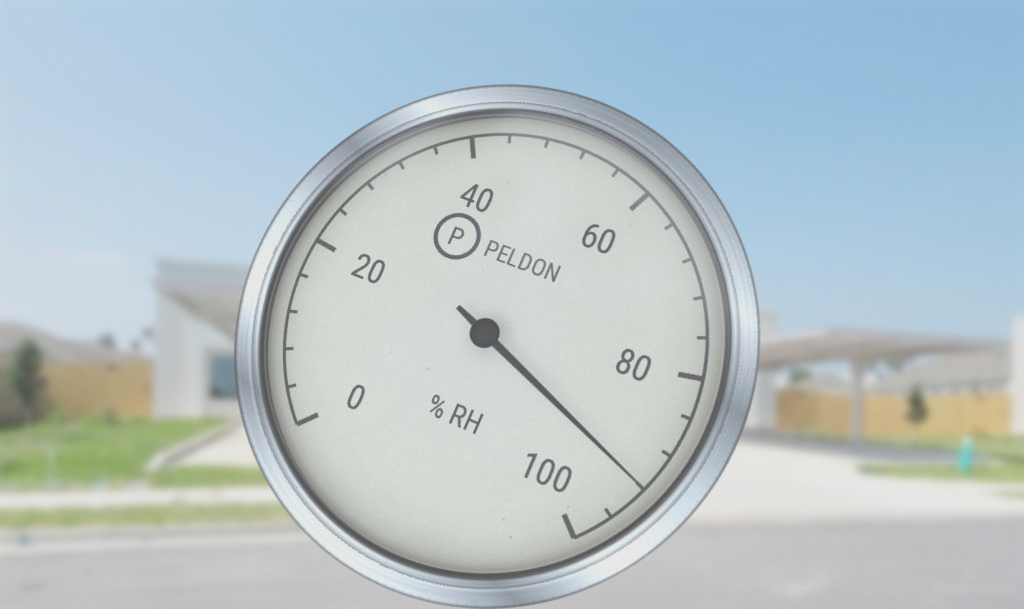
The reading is 92 %
